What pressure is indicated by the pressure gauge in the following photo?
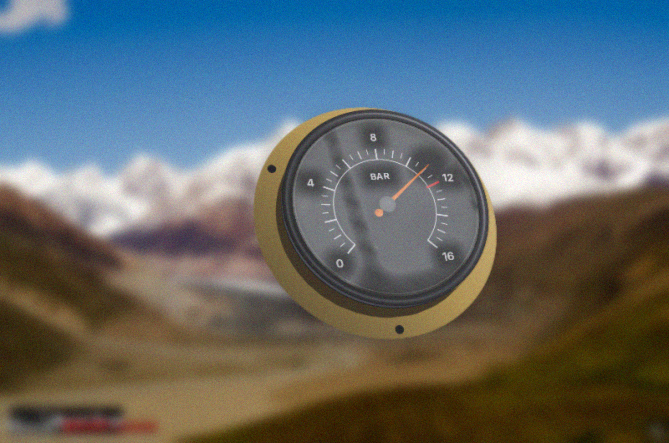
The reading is 11 bar
